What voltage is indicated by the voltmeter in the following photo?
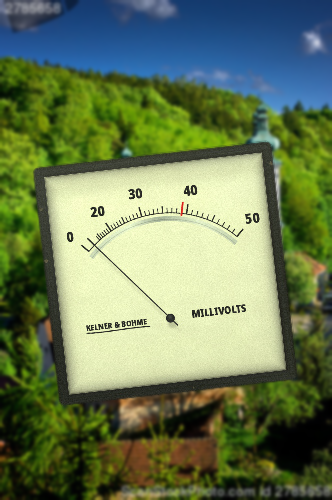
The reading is 10 mV
